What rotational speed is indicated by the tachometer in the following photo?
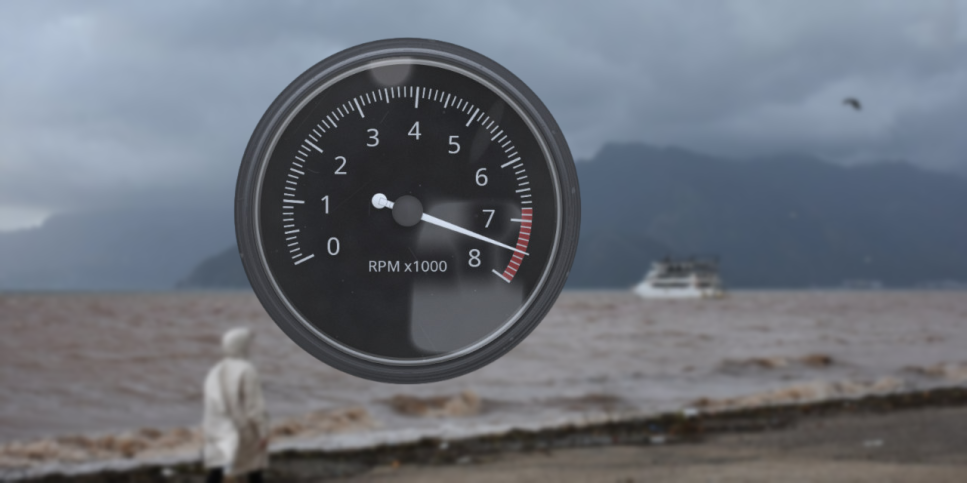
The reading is 7500 rpm
